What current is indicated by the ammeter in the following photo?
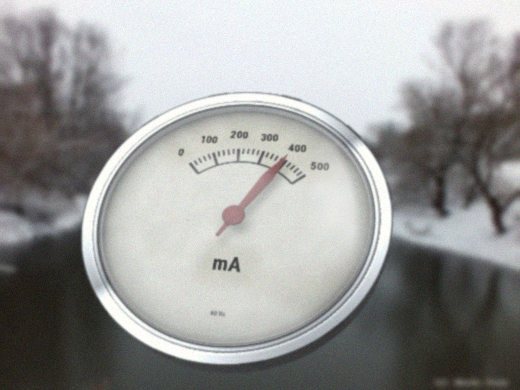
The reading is 400 mA
